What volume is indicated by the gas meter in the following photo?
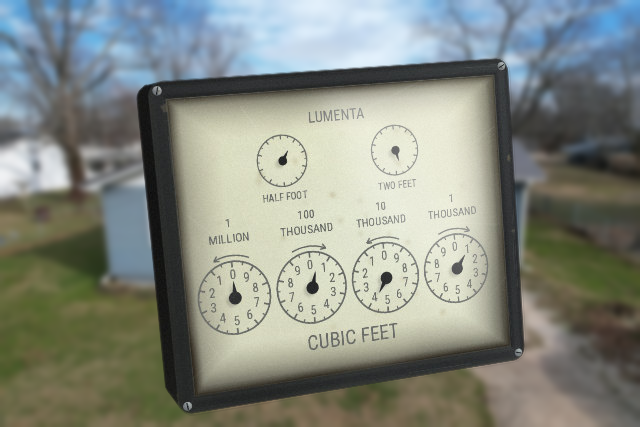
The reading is 4100 ft³
